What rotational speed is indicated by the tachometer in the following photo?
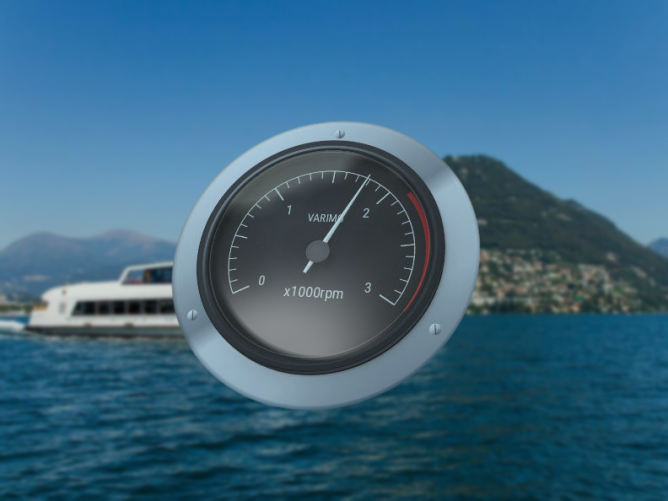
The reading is 1800 rpm
